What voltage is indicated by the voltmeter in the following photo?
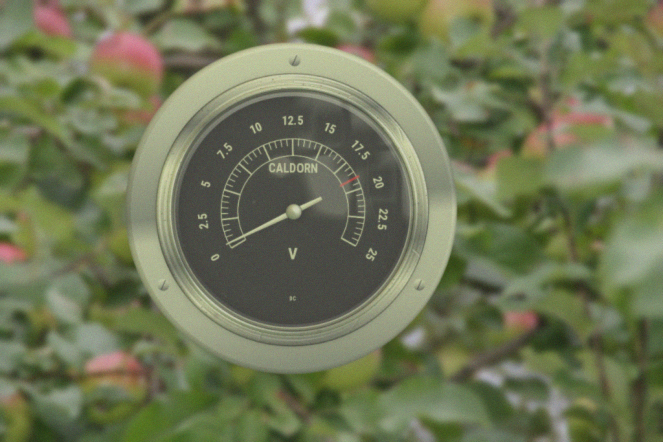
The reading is 0.5 V
